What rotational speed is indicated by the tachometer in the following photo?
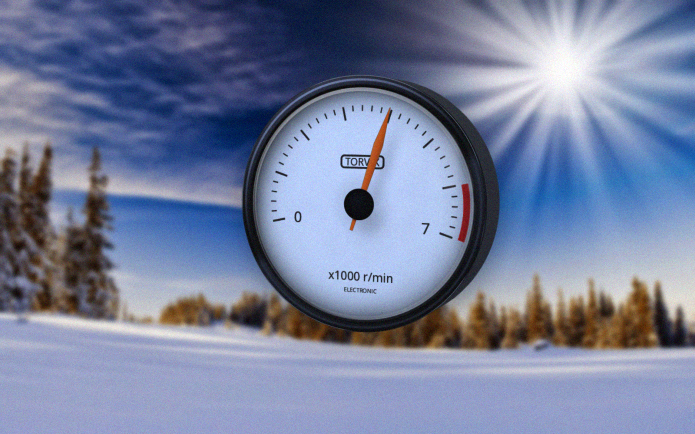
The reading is 4000 rpm
